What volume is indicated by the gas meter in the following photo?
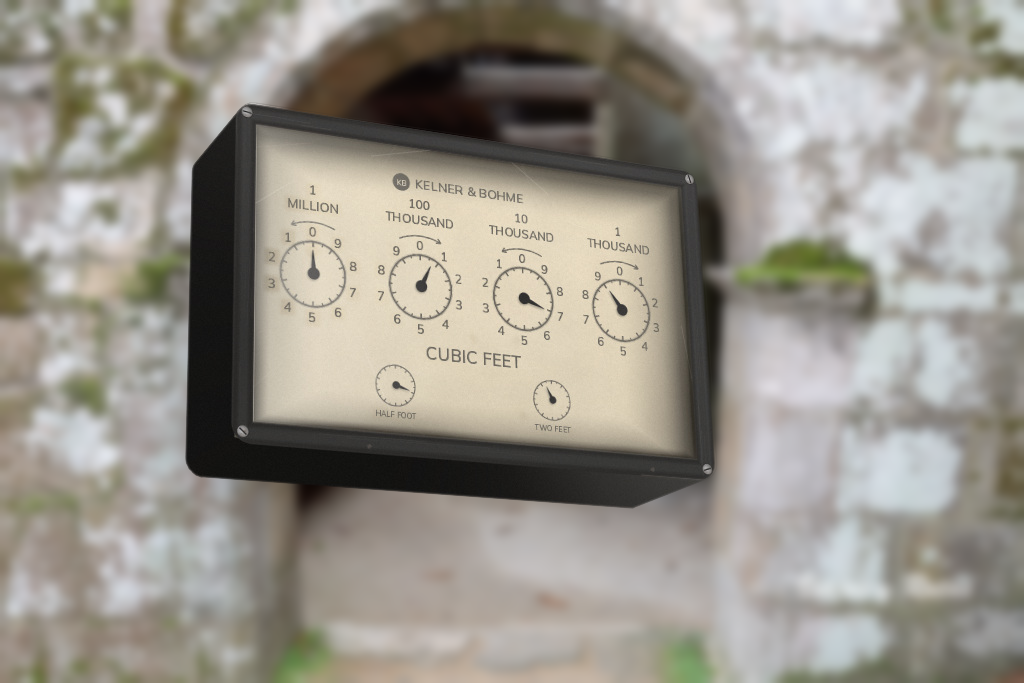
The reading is 6900 ft³
